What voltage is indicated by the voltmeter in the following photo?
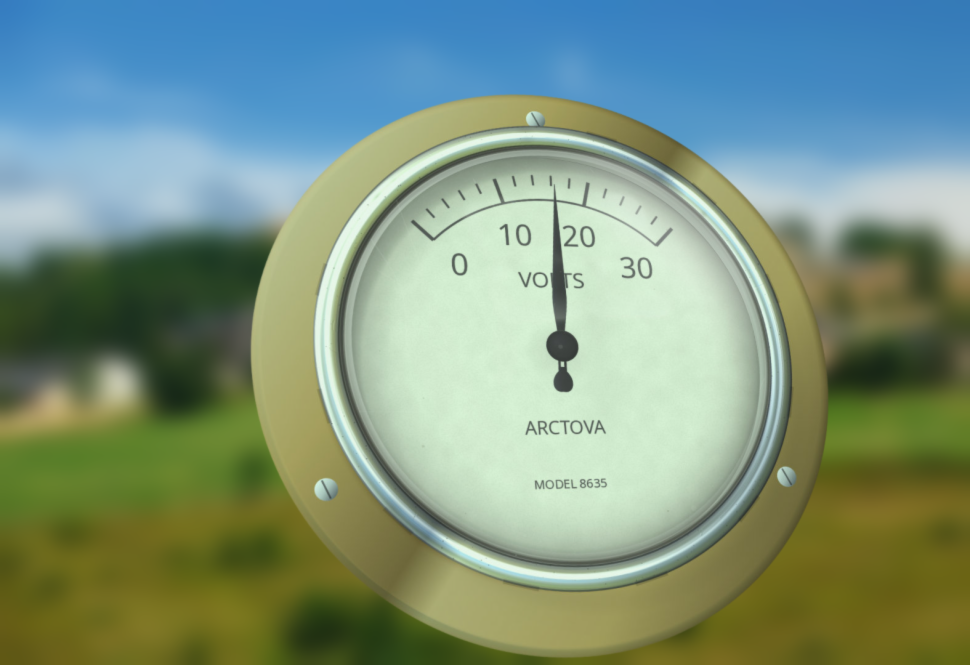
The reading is 16 V
